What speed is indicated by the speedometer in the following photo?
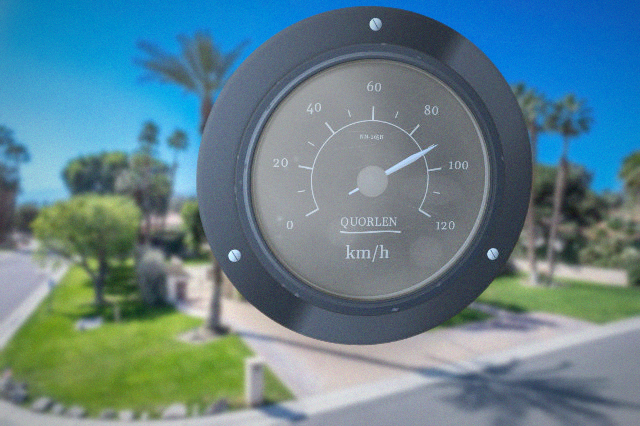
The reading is 90 km/h
